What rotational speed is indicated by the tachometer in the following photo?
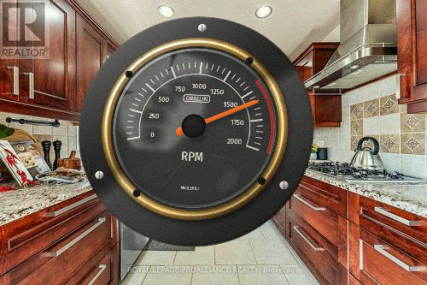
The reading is 1600 rpm
